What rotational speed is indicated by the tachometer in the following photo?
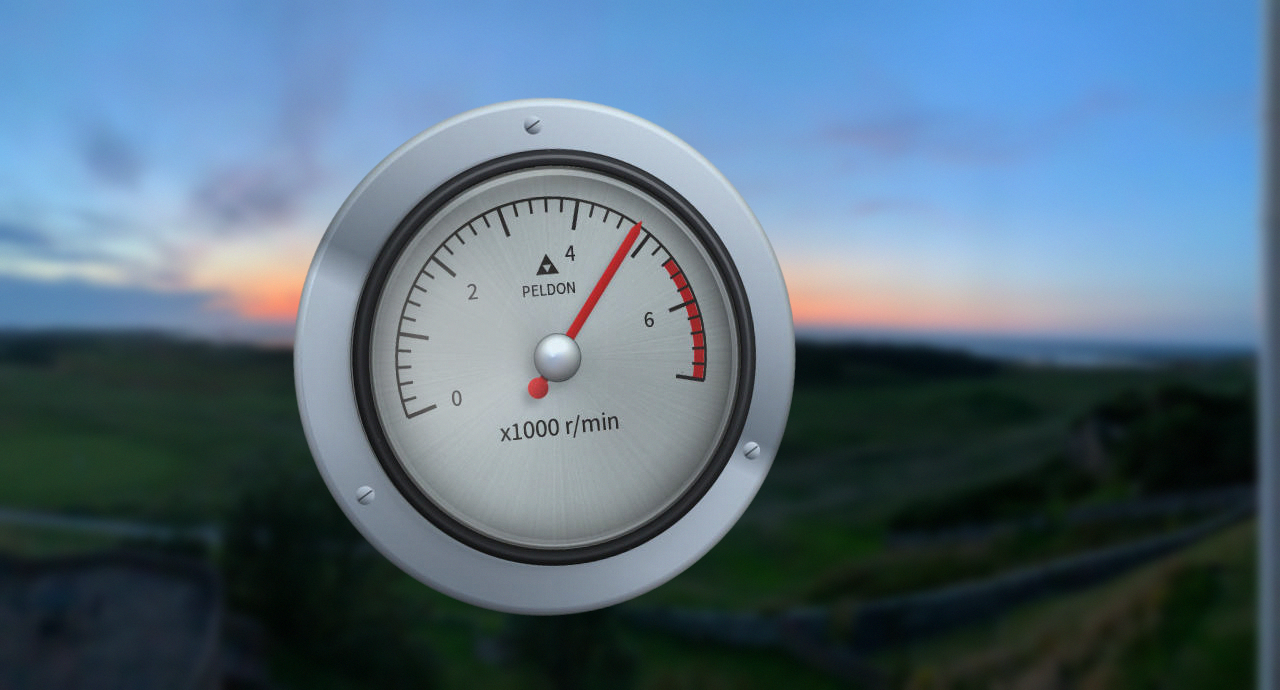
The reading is 4800 rpm
